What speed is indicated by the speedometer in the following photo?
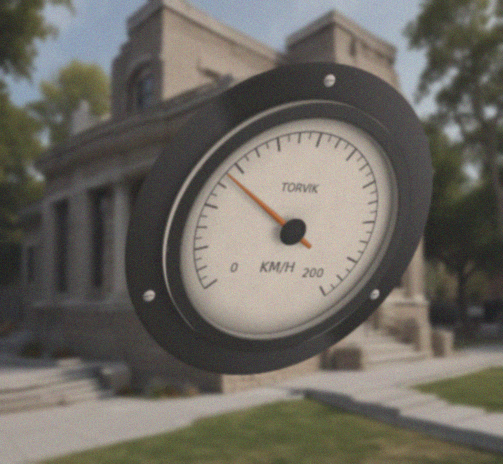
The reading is 55 km/h
